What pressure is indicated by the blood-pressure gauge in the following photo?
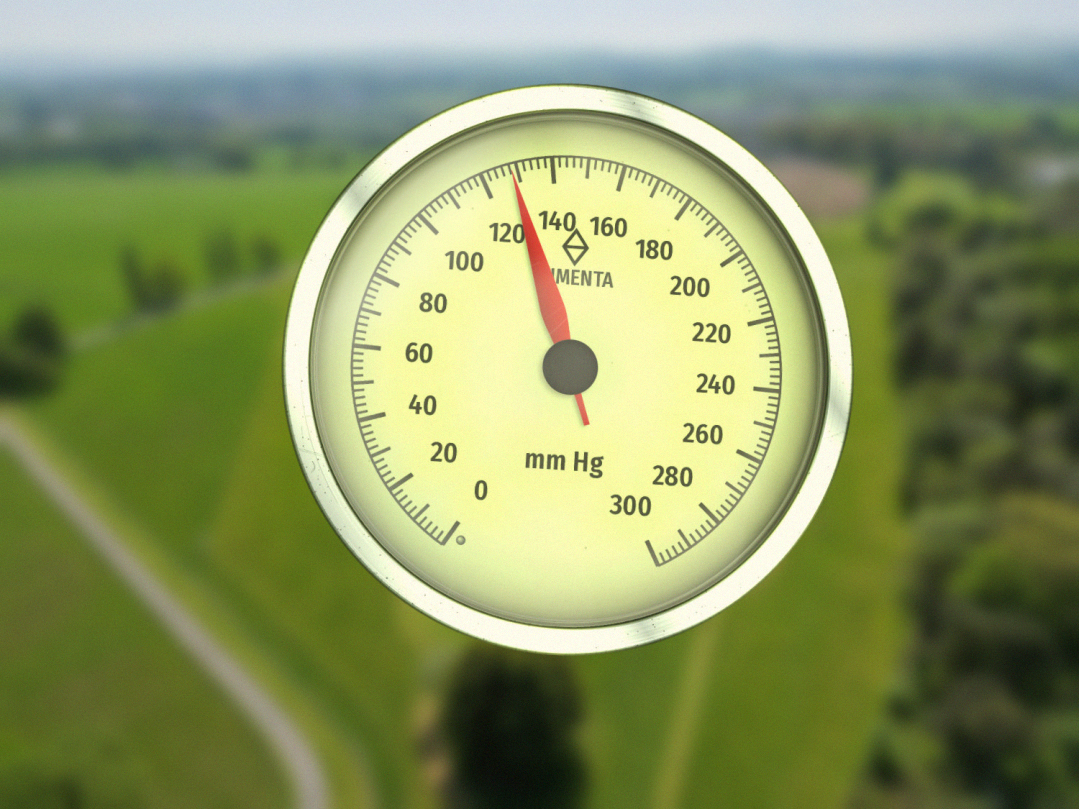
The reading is 128 mmHg
